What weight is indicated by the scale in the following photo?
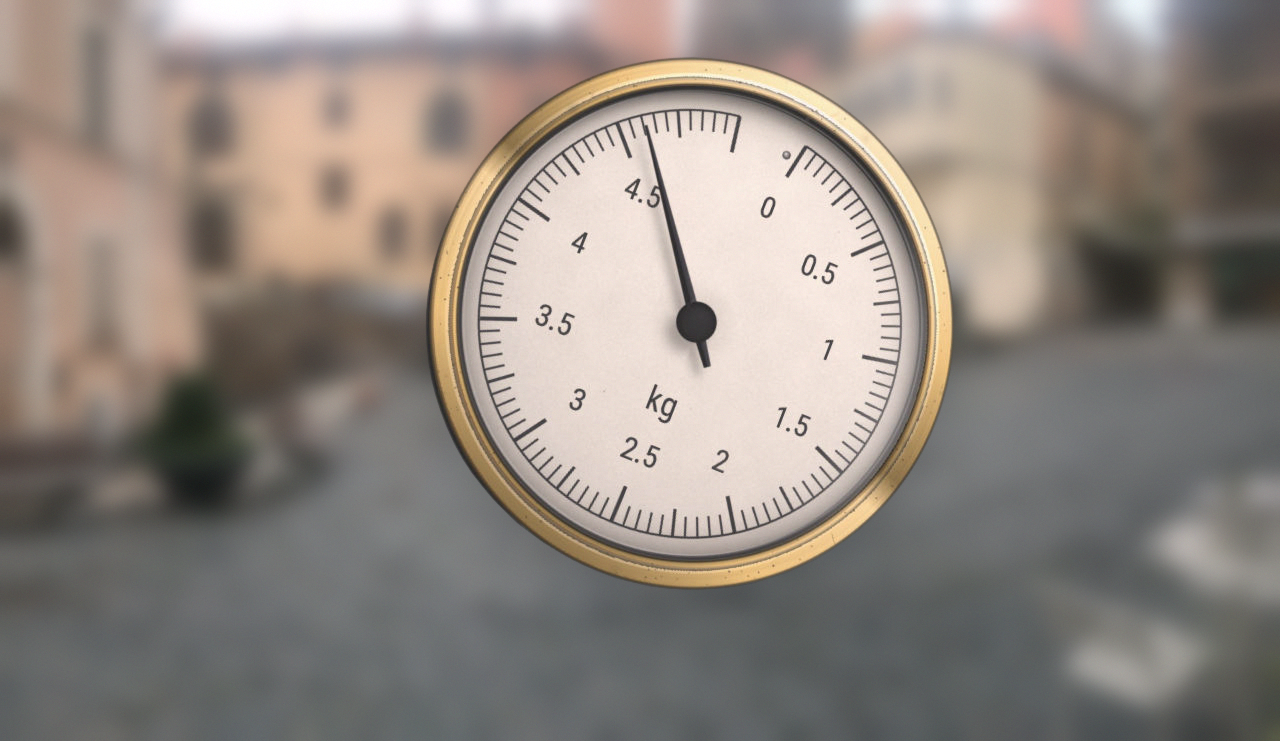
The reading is 4.6 kg
